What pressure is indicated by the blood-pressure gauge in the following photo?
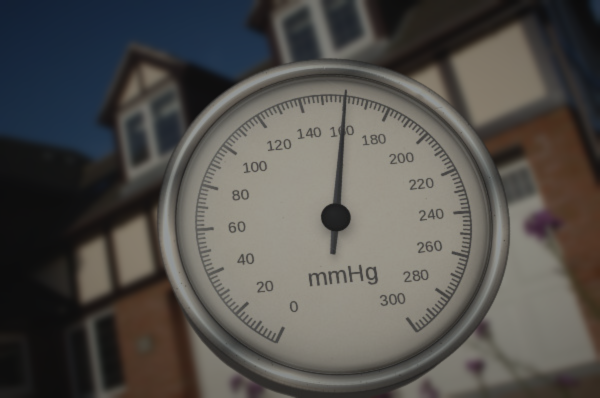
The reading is 160 mmHg
